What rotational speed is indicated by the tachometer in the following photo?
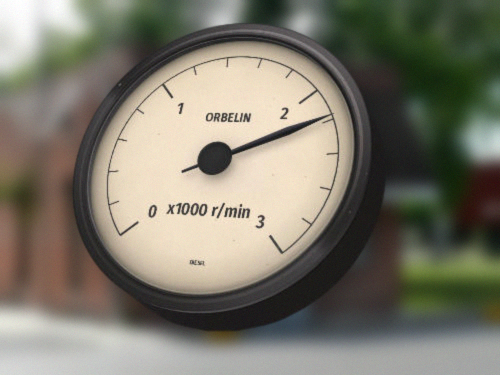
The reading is 2200 rpm
